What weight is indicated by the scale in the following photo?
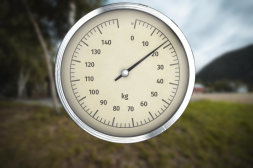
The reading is 18 kg
